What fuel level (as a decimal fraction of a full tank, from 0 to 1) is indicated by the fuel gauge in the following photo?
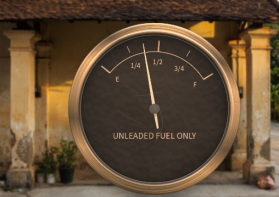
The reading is 0.375
